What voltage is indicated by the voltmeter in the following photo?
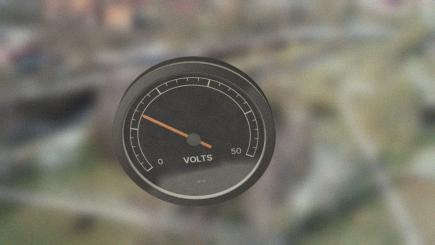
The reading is 14 V
